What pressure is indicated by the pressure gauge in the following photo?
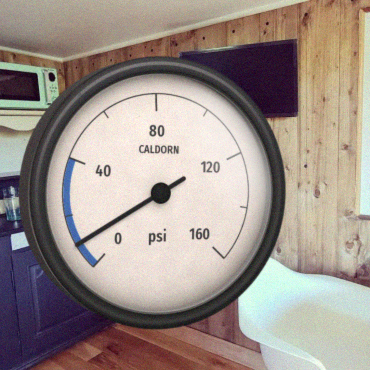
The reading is 10 psi
